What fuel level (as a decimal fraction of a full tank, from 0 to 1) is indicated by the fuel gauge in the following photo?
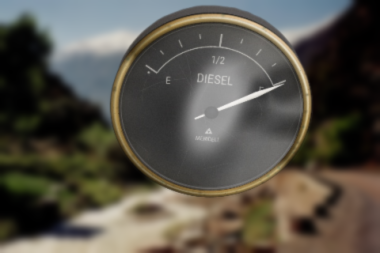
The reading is 1
